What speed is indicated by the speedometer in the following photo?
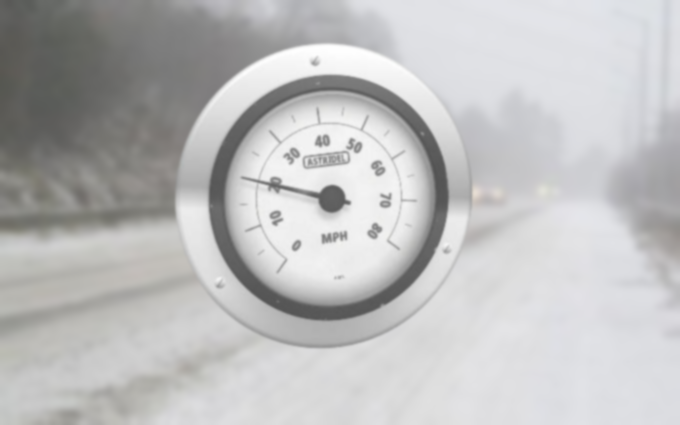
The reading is 20 mph
